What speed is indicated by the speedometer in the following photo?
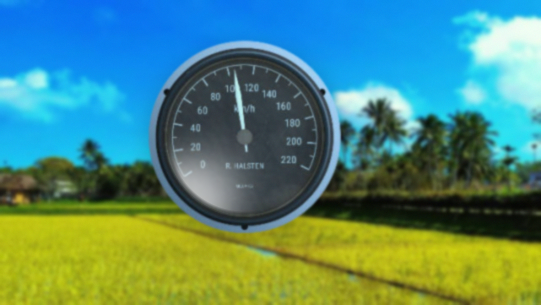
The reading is 105 km/h
